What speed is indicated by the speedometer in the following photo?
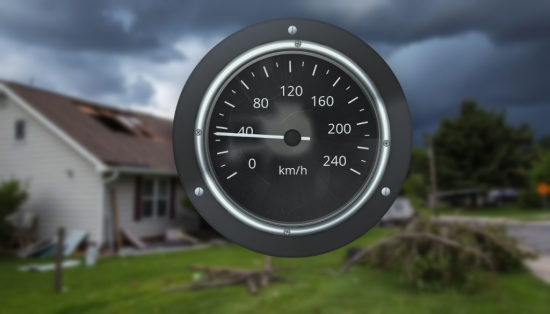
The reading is 35 km/h
